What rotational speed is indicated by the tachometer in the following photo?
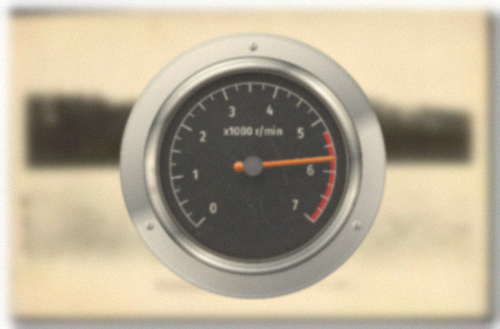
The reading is 5750 rpm
